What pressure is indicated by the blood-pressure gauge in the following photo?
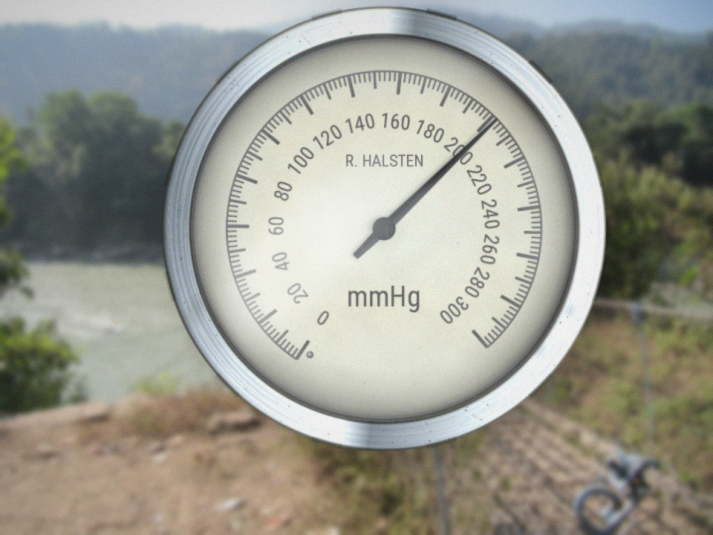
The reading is 202 mmHg
